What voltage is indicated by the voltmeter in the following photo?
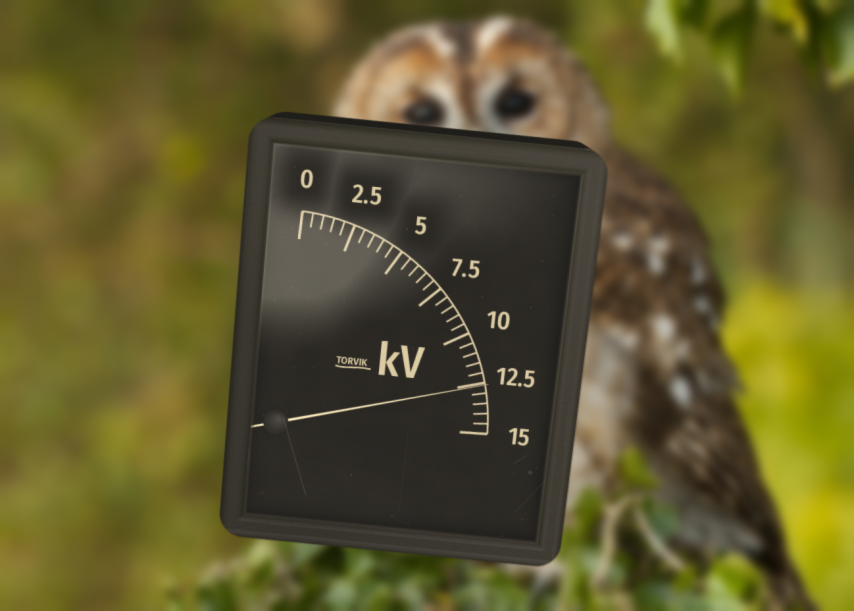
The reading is 12.5 kV
